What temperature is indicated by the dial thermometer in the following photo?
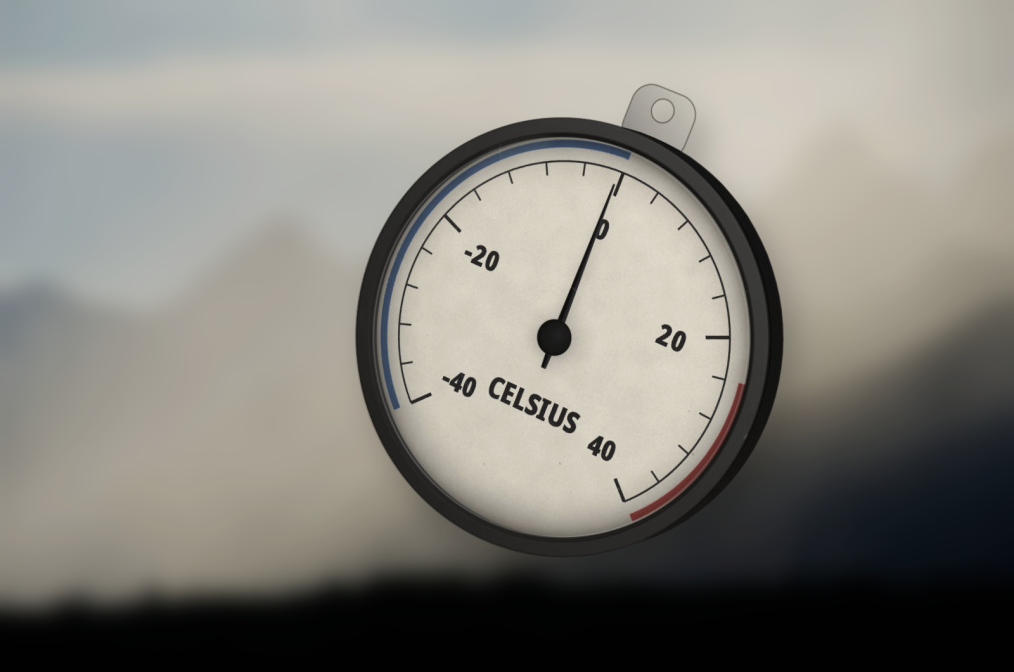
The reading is 0 °C
